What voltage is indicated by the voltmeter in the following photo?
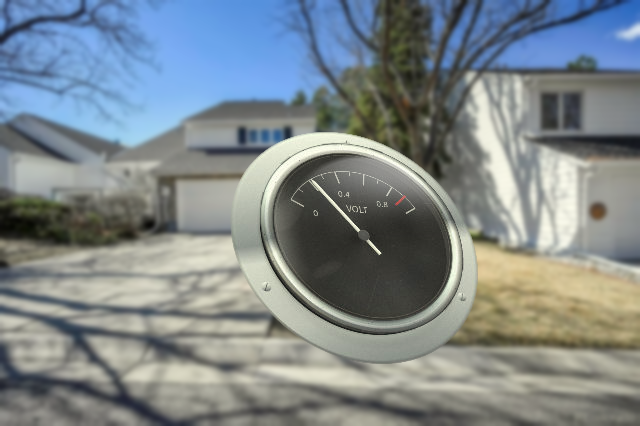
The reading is 0.2 V
